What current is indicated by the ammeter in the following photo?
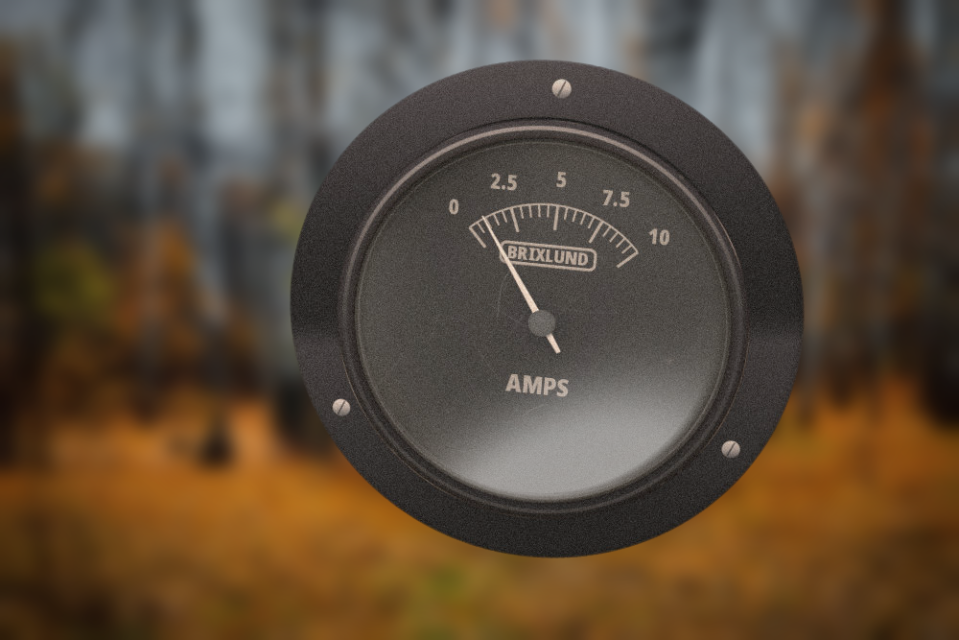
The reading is 1 A
